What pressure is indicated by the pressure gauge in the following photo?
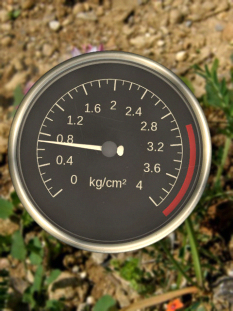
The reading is 0.7 kg/cm²
